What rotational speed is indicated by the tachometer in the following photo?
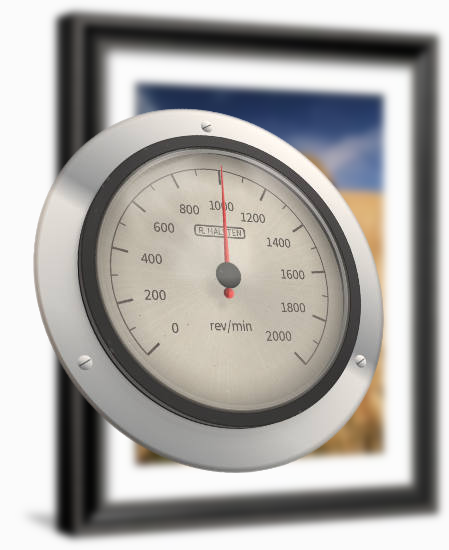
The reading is 1000 rpm
